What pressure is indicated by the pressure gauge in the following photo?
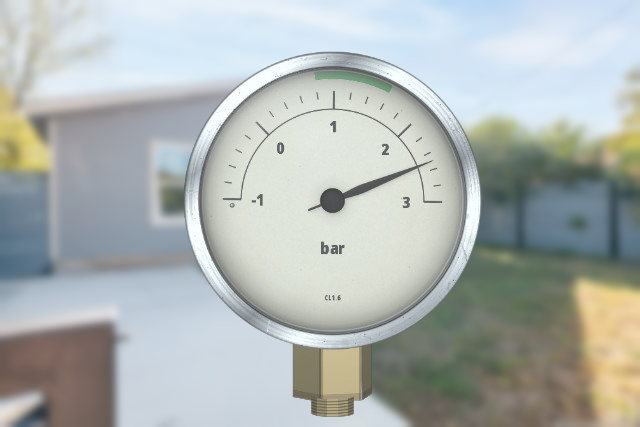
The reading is 2.5 bar
